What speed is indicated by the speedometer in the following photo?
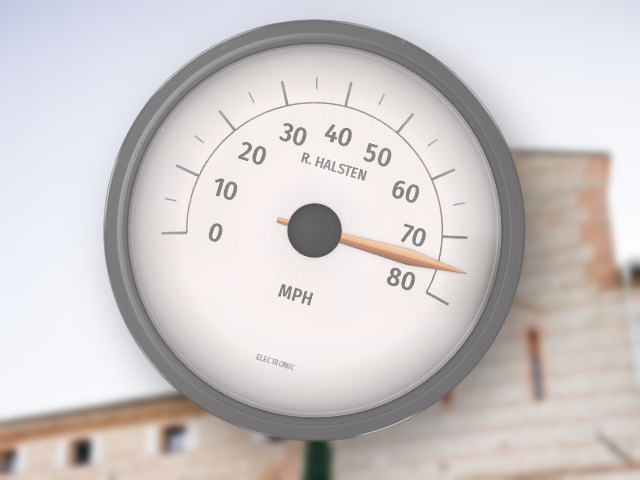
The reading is 75 mph
